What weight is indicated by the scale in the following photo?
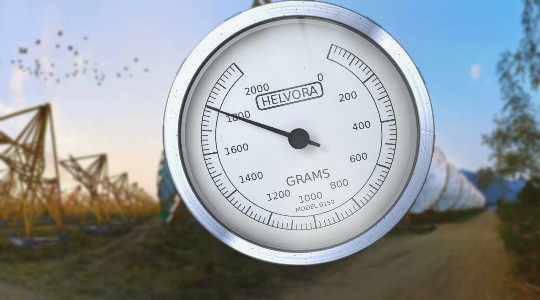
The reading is 1800 g
